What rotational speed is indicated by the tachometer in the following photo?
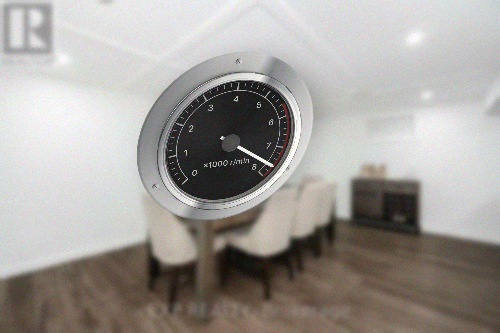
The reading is 7600 rpm
